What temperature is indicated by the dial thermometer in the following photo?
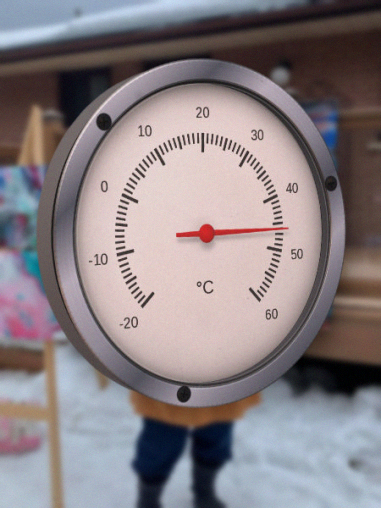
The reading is 46 °C
